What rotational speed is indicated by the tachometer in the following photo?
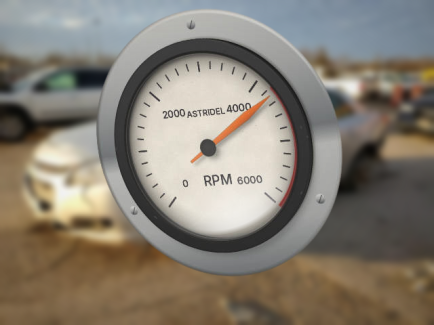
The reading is 4300 rpm
